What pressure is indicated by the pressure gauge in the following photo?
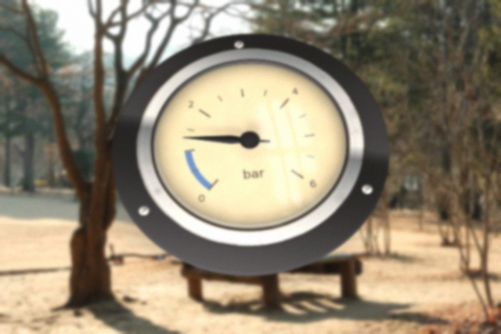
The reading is 1.25 bar
